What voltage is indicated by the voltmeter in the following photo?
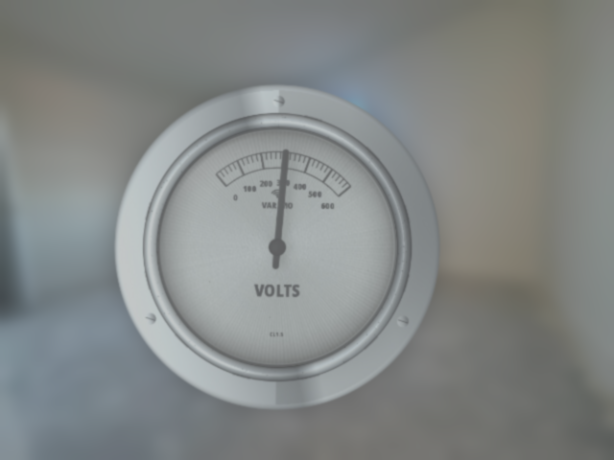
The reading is 300 V
